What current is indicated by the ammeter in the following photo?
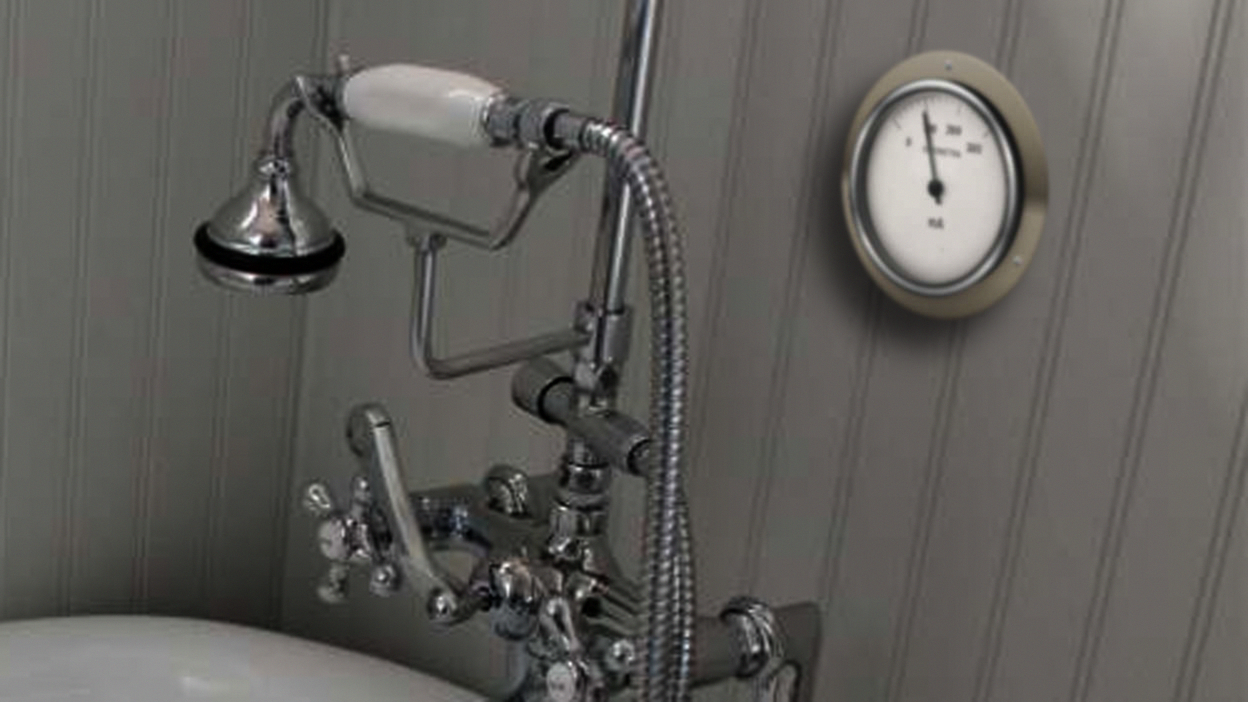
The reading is 100 mA
